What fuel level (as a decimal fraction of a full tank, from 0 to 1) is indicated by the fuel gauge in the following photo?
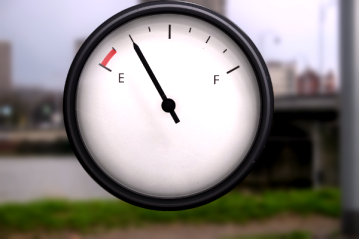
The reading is 0.25
